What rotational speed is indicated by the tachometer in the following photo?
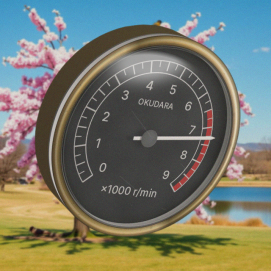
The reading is 7250 rpm
